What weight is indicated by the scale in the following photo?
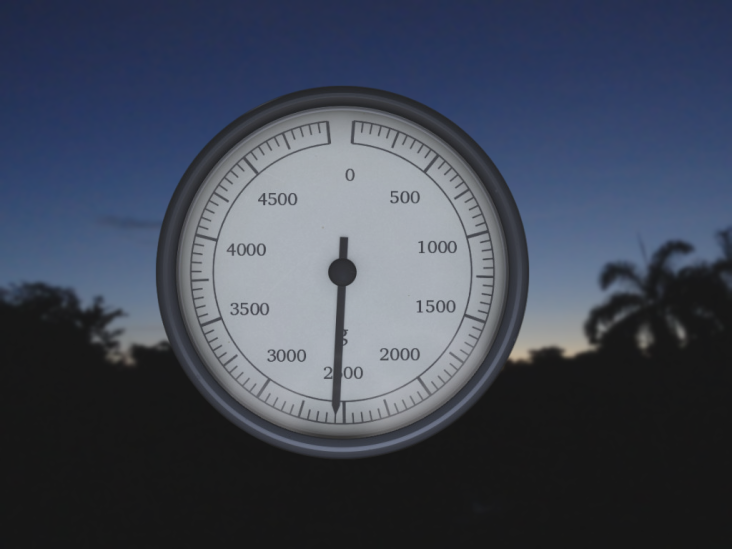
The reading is 2550 g
